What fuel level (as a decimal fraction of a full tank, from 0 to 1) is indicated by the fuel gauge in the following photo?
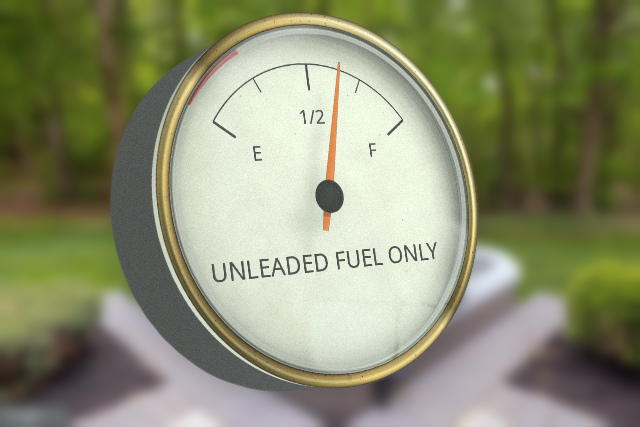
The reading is 0.625
